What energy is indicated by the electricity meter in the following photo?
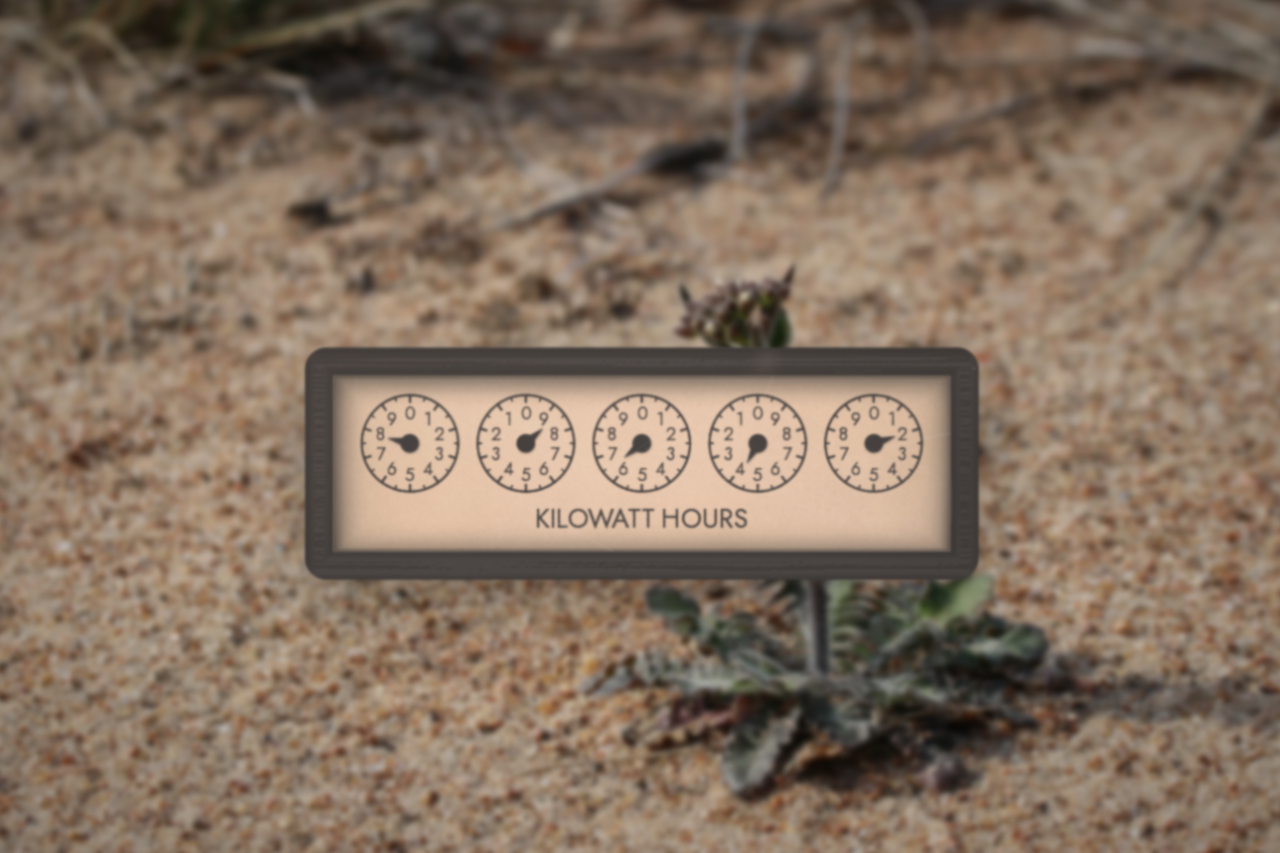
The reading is 78642 kWh
